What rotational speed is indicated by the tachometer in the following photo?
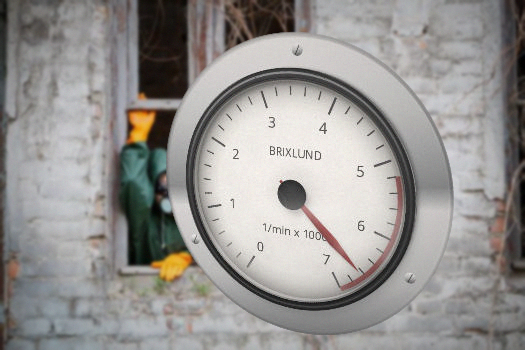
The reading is 6600 rpm
